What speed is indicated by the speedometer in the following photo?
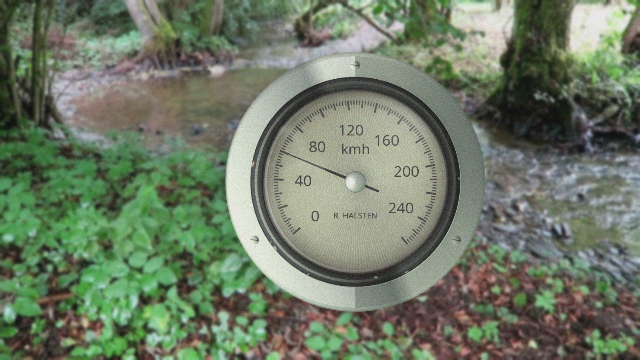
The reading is 60 km/h
